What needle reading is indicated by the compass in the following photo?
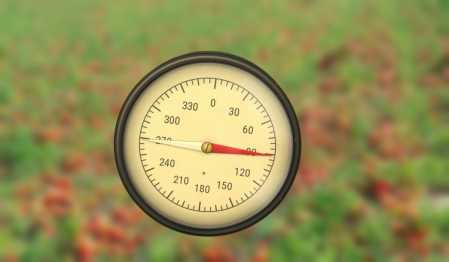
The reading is 90 °
